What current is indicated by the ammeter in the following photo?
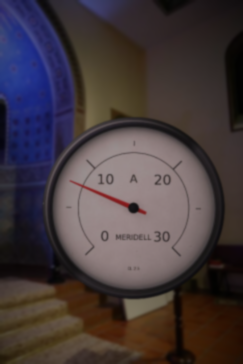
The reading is 7.5 A
